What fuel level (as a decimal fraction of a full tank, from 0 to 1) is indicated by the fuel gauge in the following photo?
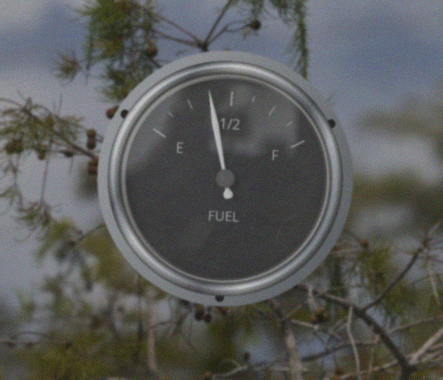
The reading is 0.375
